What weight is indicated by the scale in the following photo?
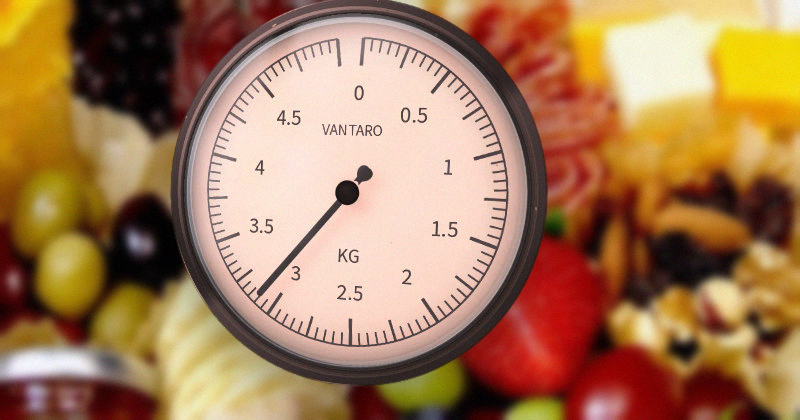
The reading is 3.1 kg
